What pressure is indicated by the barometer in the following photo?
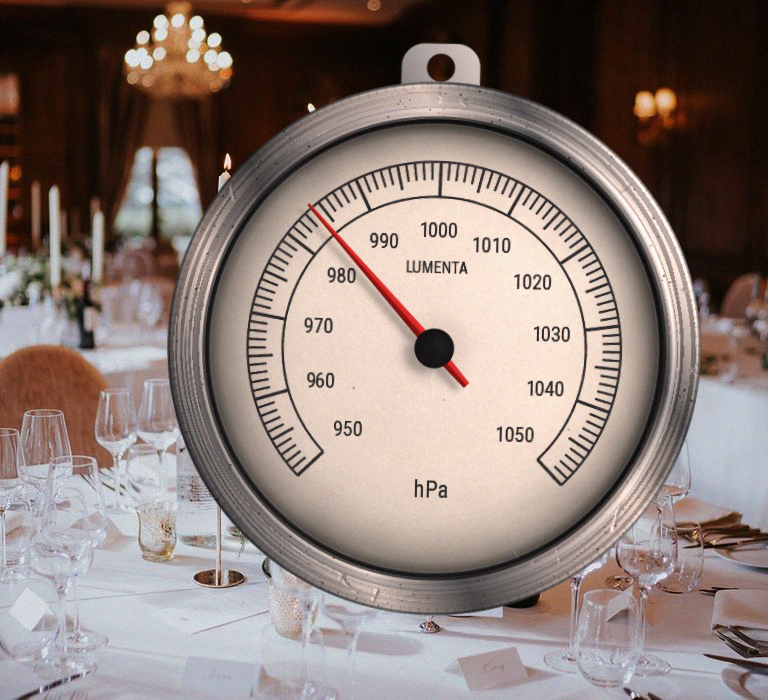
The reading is 984 hPa
